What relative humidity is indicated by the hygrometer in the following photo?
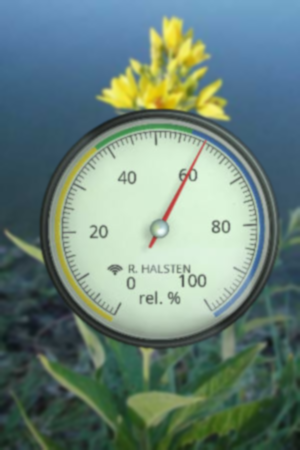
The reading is 60 %
